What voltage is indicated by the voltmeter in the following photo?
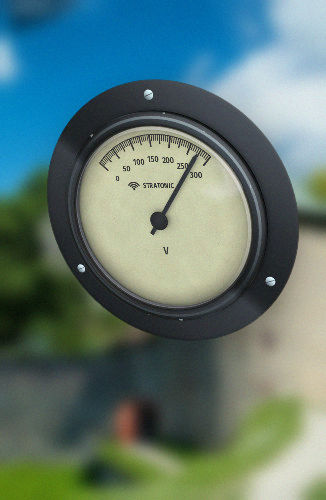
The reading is 275 V
